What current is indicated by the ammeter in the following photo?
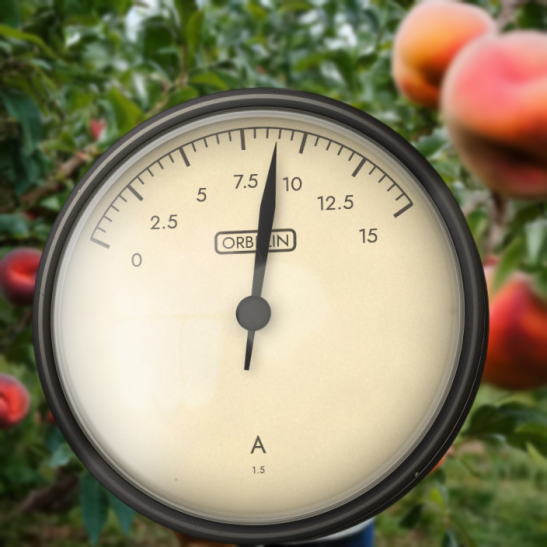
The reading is 9 A
